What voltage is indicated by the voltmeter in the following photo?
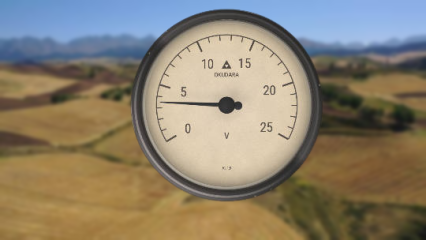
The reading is 3.5 V
